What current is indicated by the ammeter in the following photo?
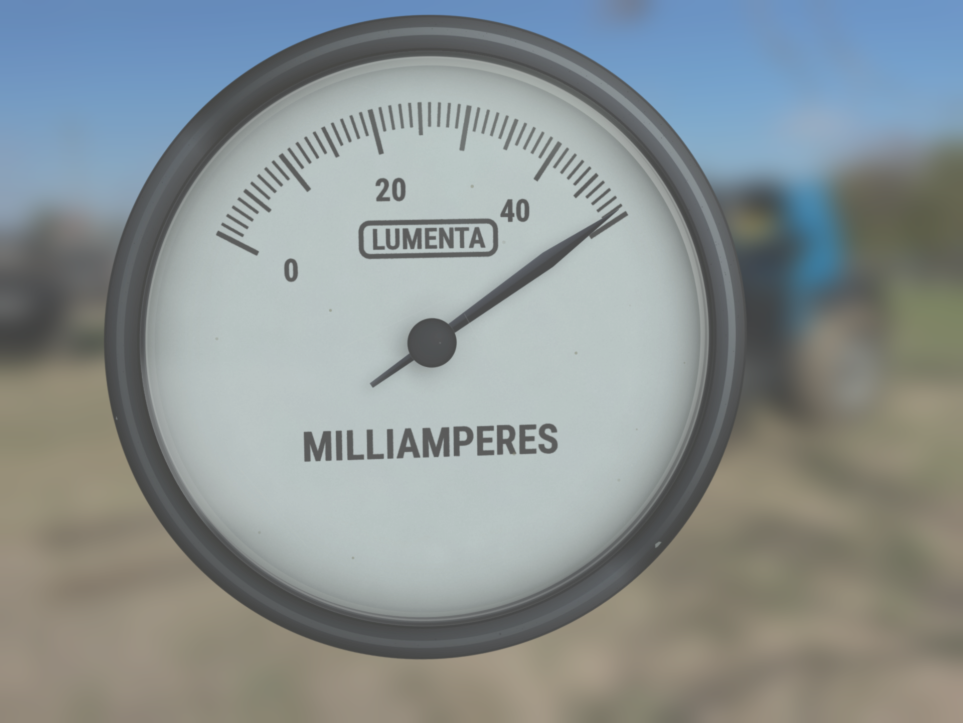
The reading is 49 mA
